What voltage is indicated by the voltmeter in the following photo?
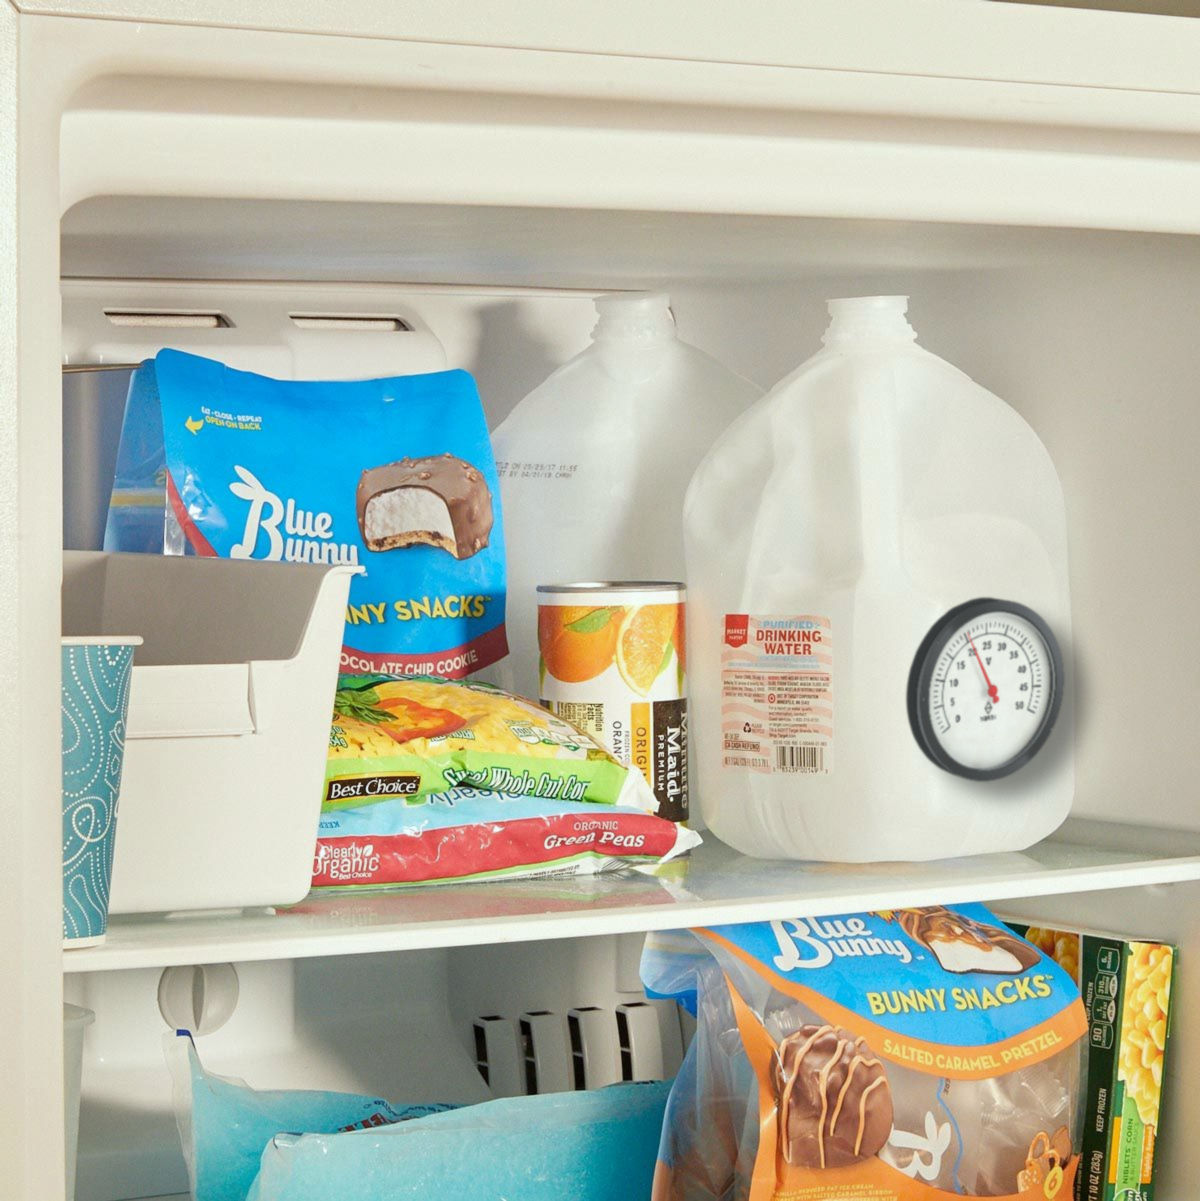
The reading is 20 V
